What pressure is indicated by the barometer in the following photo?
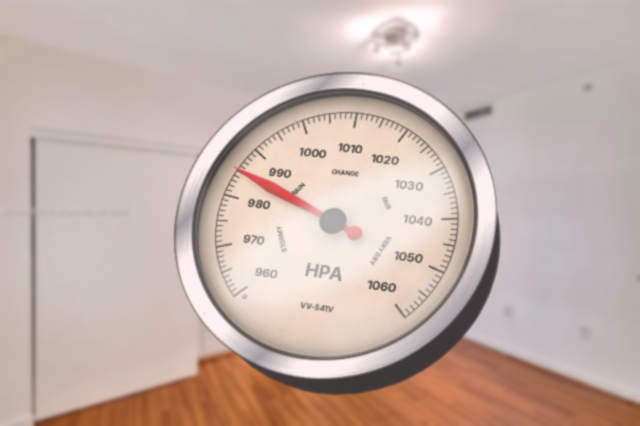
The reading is 985 hPa
